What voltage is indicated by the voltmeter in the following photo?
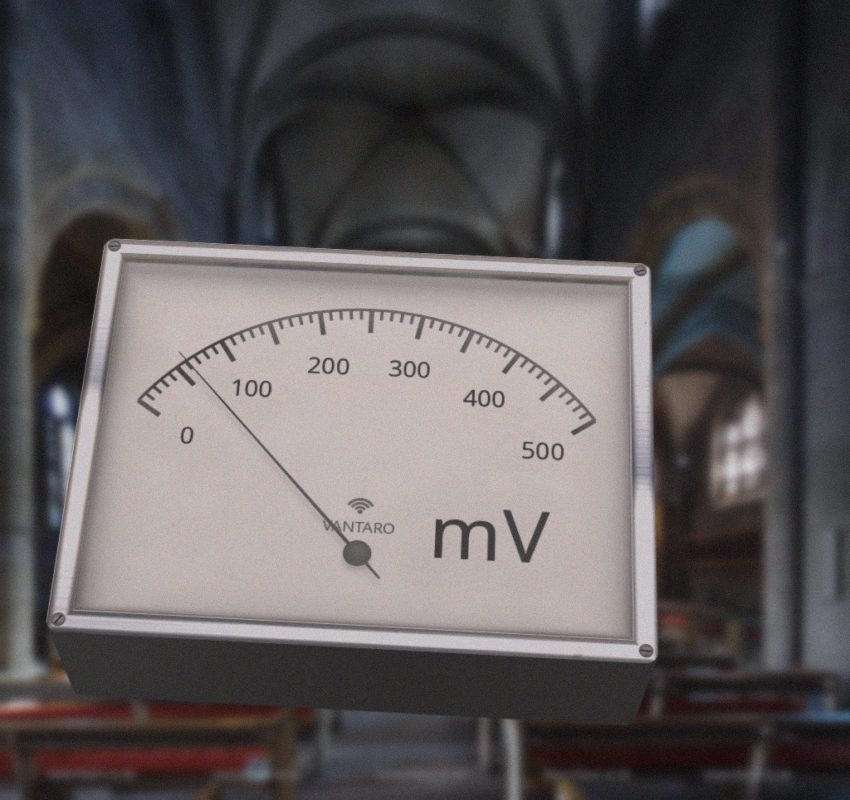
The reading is 60 mV
